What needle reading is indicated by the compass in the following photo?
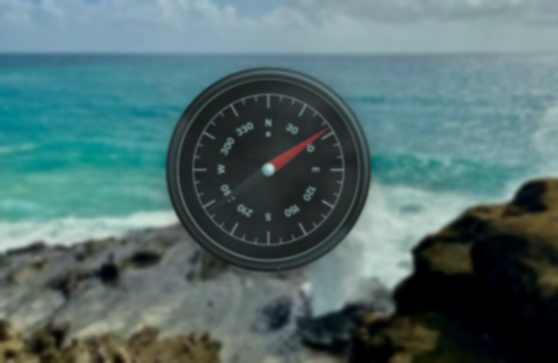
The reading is 55 °
